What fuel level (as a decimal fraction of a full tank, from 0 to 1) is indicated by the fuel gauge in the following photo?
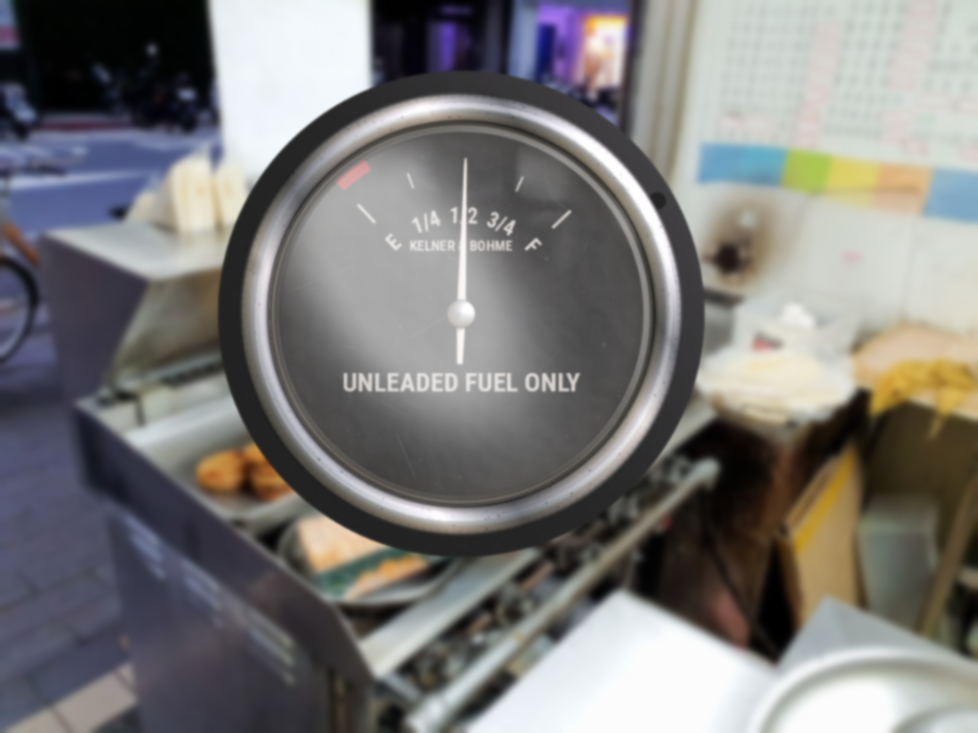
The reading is 0.5
